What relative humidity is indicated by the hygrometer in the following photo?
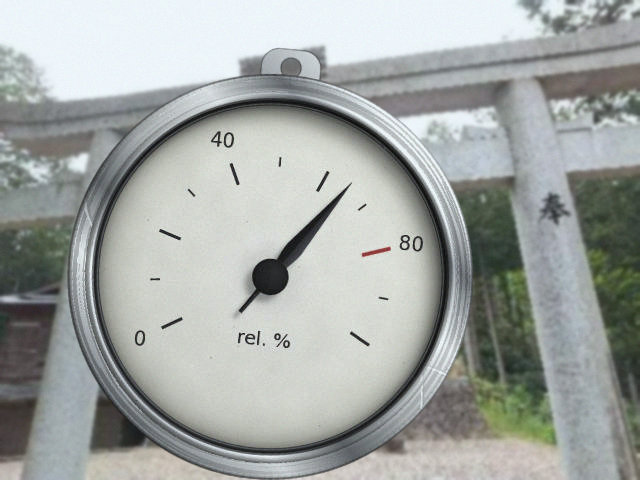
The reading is 65 %
